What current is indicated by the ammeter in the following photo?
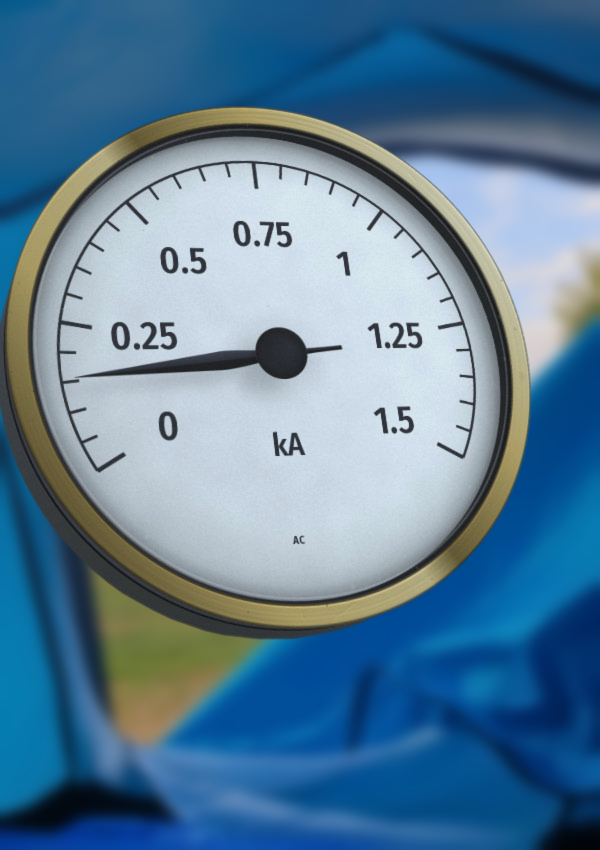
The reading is 0.15 kA
